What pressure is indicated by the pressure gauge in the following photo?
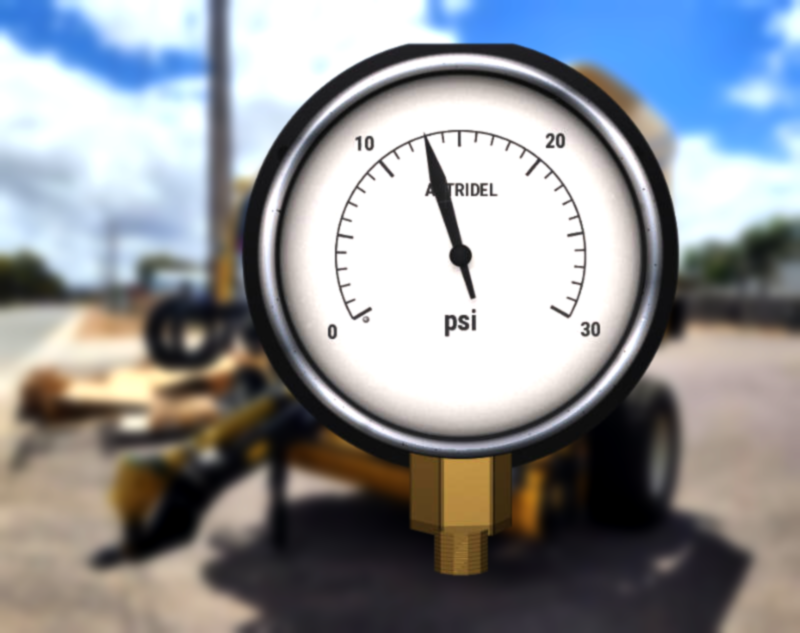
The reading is 13 psi
